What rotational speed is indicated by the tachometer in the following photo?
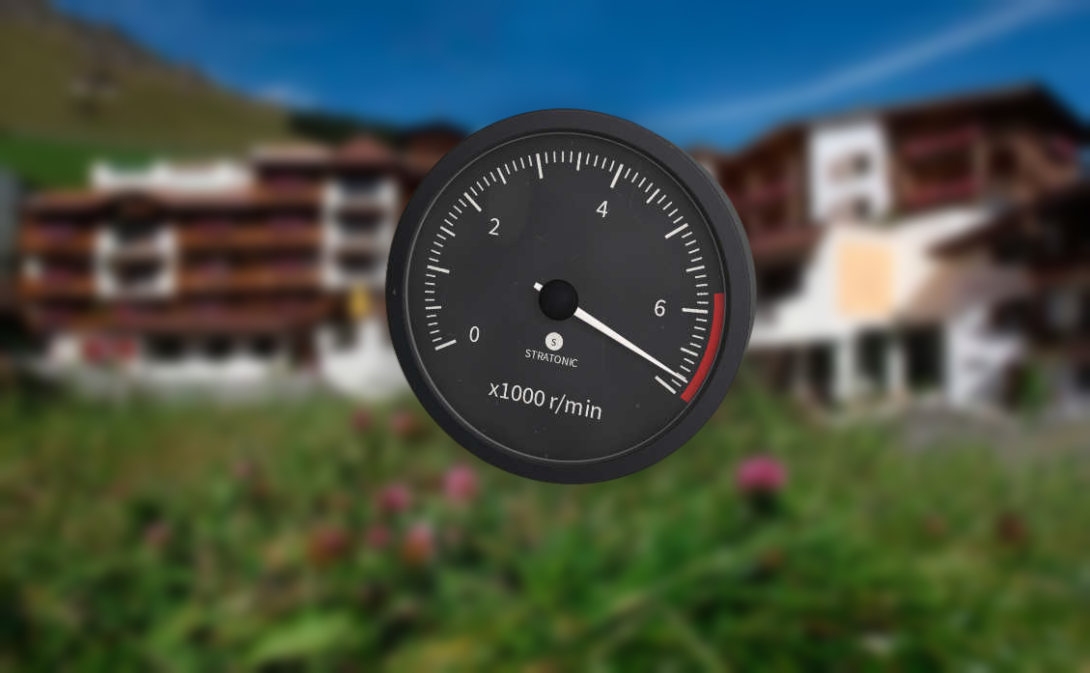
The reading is 6800 rpm
